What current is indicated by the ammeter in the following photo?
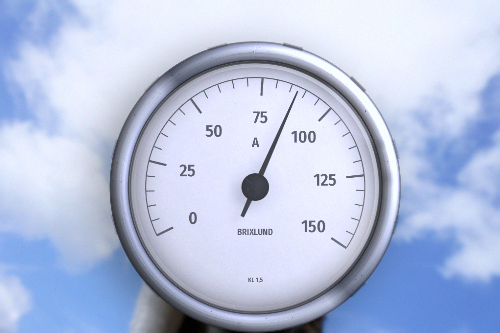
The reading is 87.5 A
